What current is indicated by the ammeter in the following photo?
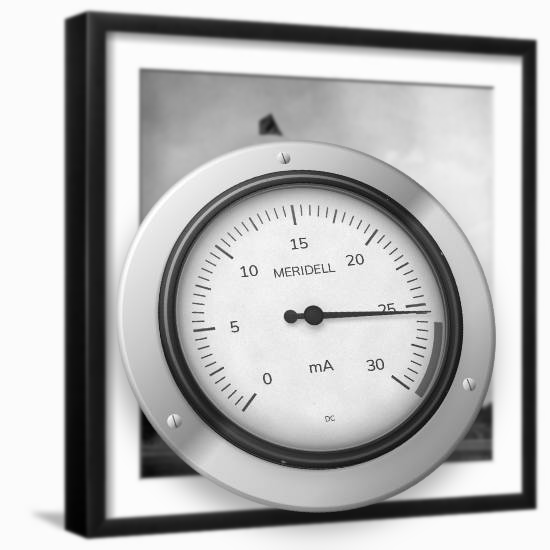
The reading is 25.5 mA
